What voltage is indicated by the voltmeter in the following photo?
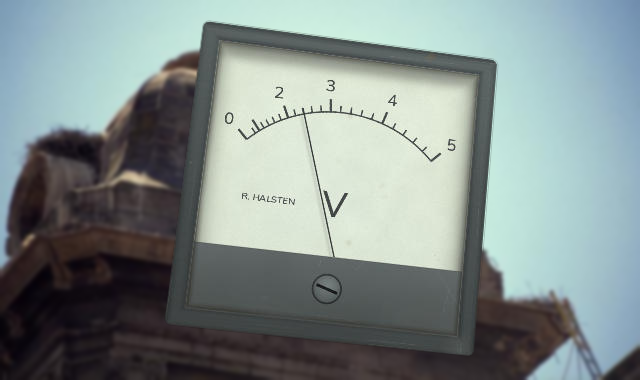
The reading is 2.4 V
